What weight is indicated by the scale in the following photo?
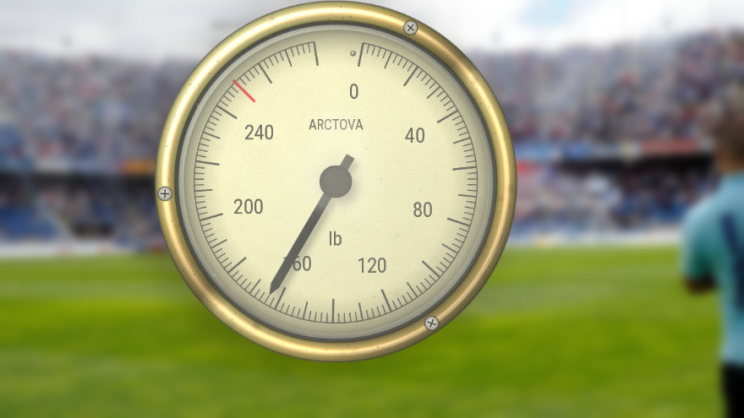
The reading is 164 lb
